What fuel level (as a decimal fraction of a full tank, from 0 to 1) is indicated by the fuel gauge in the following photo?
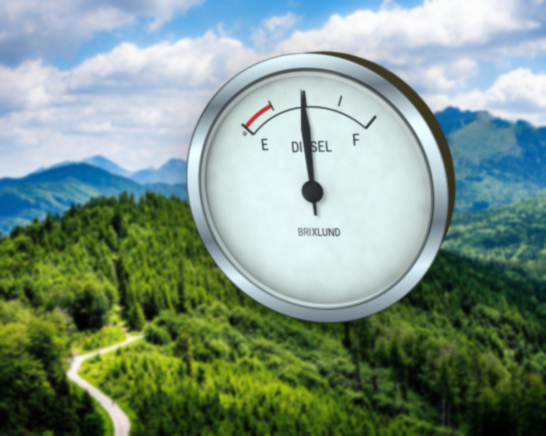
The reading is 0.5
